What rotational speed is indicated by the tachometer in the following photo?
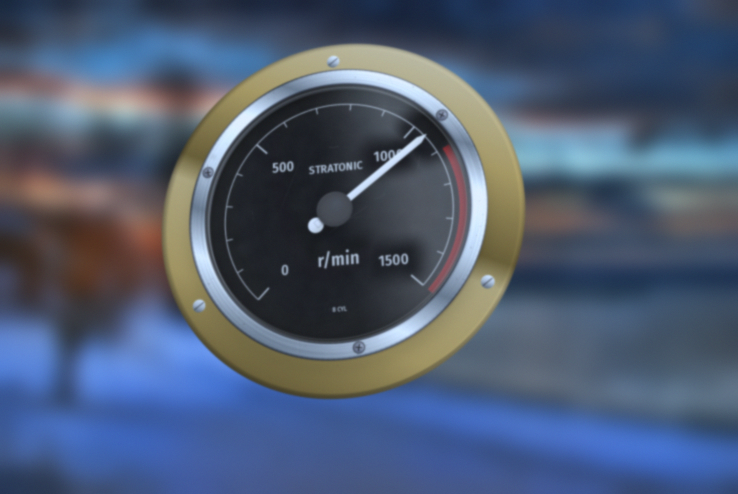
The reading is 1050 rpm
